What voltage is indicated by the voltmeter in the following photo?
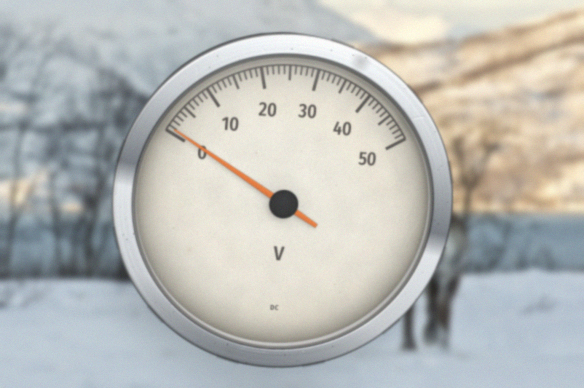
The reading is 1 V
